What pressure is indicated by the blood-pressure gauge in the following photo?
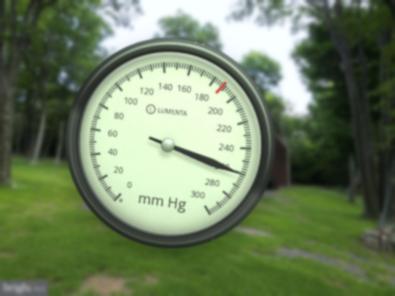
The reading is 260 mmHg
